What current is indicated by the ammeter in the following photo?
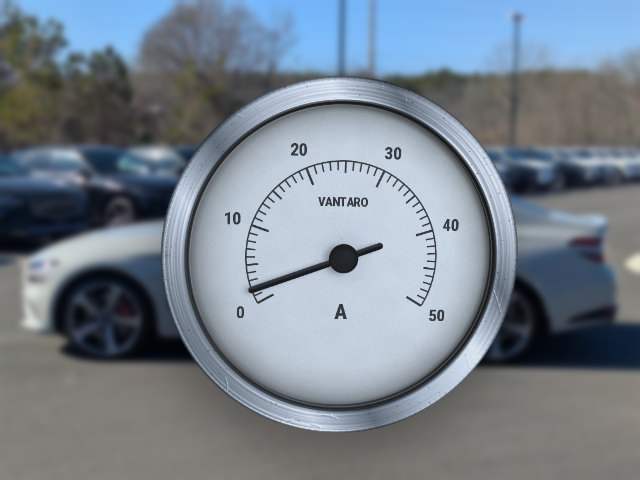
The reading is 2 A
